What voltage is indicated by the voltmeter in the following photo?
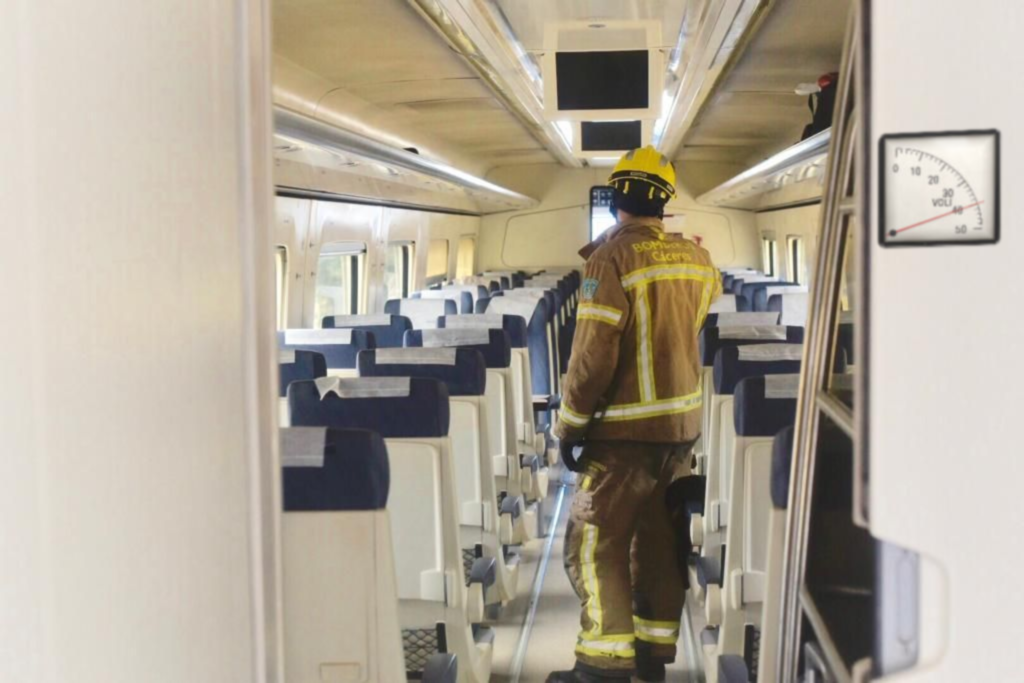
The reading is 40 V
